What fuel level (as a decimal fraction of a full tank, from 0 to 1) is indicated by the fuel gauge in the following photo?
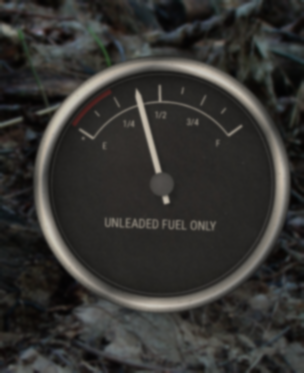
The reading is 0.375
